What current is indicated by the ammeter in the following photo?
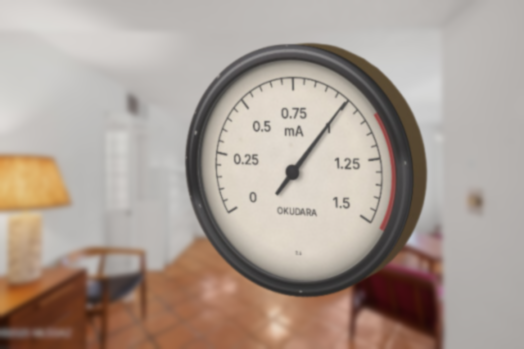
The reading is 1 mA
